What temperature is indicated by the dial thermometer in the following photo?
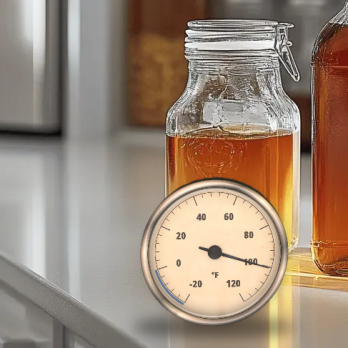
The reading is 100 °F
